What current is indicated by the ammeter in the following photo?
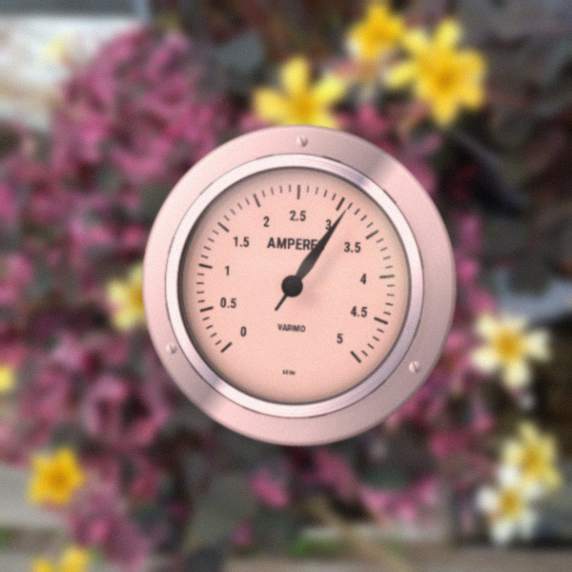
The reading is 3.1 A
